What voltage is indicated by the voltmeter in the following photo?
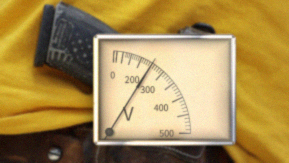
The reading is 250 V
